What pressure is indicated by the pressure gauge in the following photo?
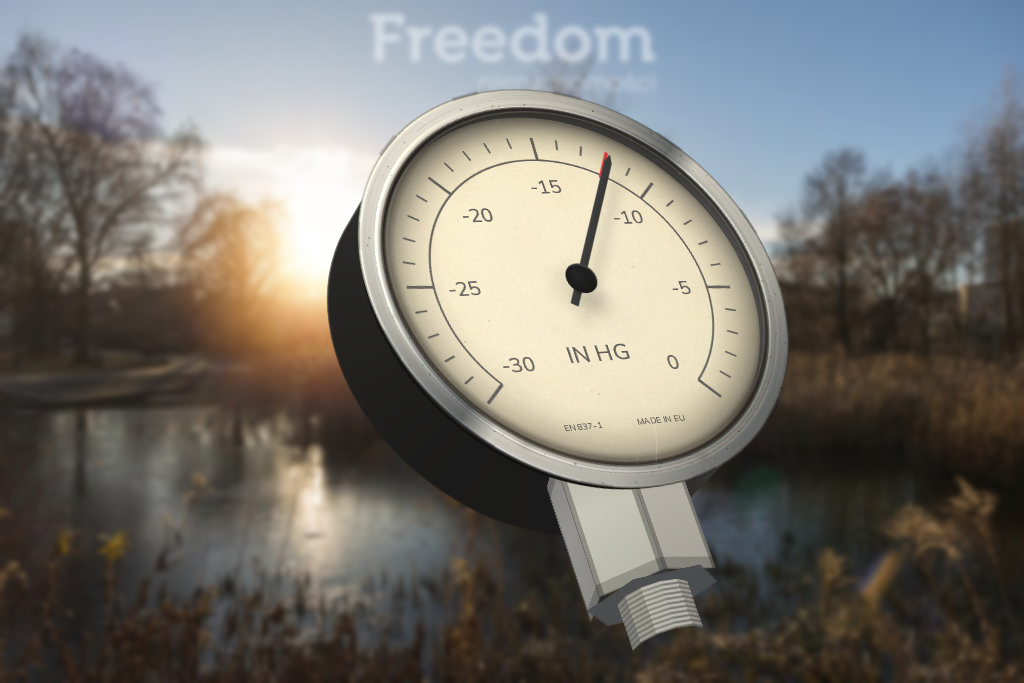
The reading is -12 inHg
